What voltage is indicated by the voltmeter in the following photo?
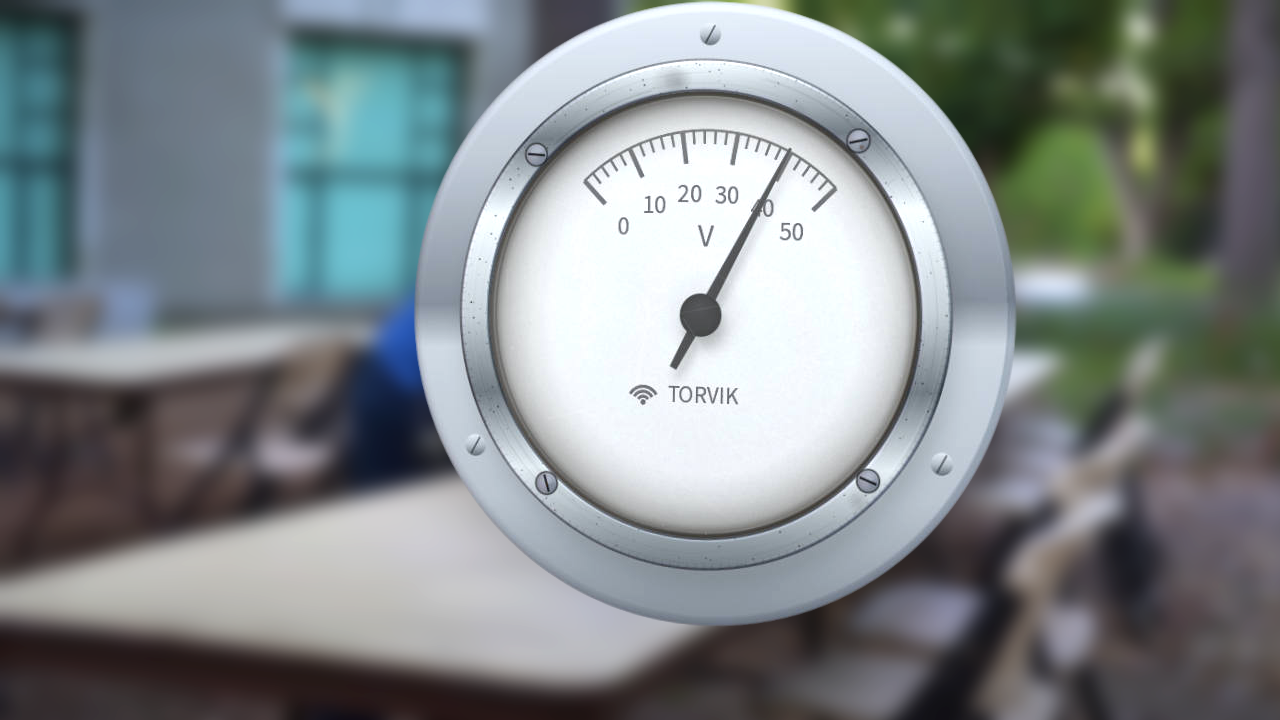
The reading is 40 V
